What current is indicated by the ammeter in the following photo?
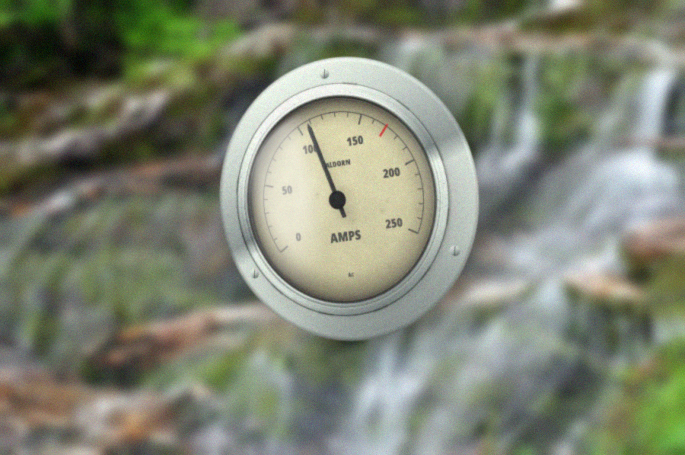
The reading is 110 A
